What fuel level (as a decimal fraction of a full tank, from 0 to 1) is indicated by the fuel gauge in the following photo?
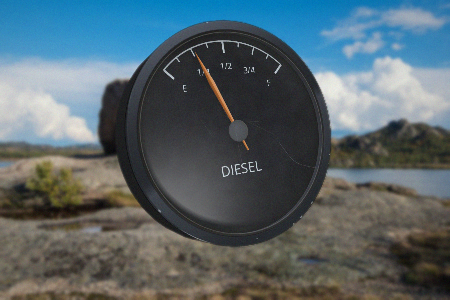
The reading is 0.25
